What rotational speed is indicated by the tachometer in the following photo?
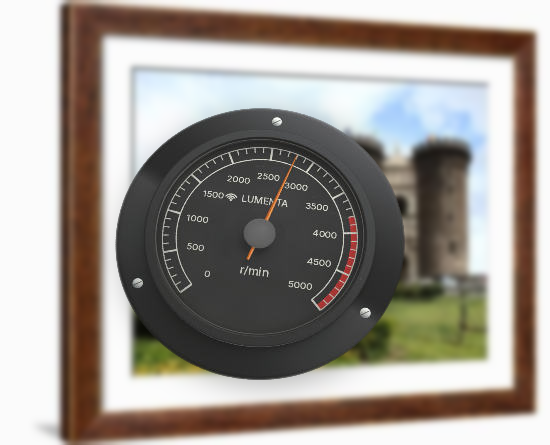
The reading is 2800 rpm
